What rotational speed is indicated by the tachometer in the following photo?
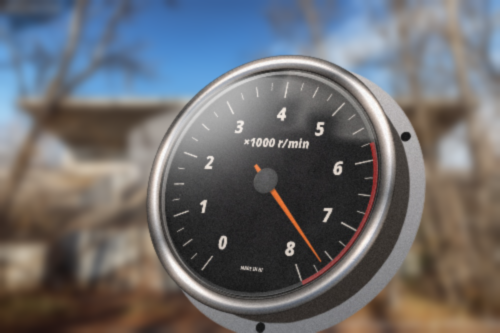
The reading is 7625 rpm
